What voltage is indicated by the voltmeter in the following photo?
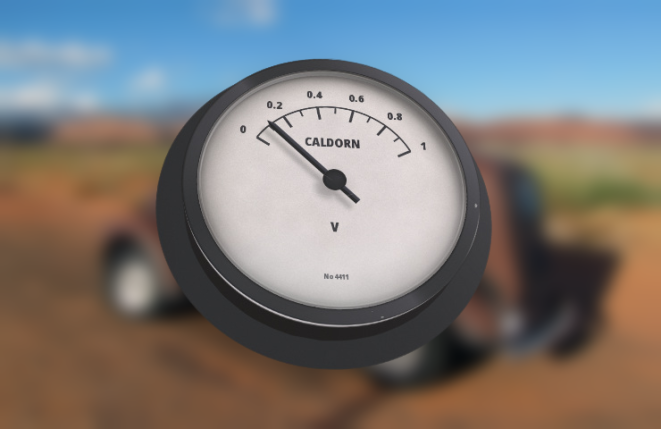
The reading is 0.1 V
